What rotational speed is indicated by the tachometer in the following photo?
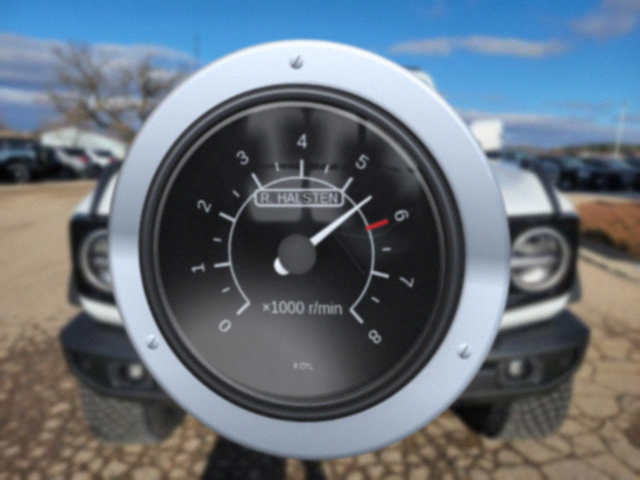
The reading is 5500 rpm
